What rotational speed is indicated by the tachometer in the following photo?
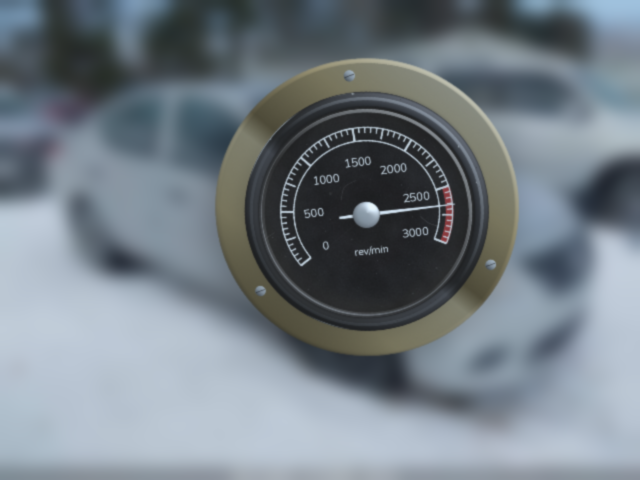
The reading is 2650 rpm
